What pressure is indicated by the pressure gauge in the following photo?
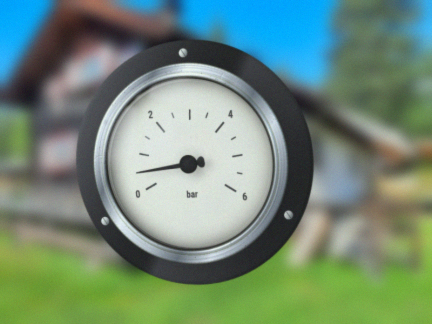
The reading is 0.5 bar
